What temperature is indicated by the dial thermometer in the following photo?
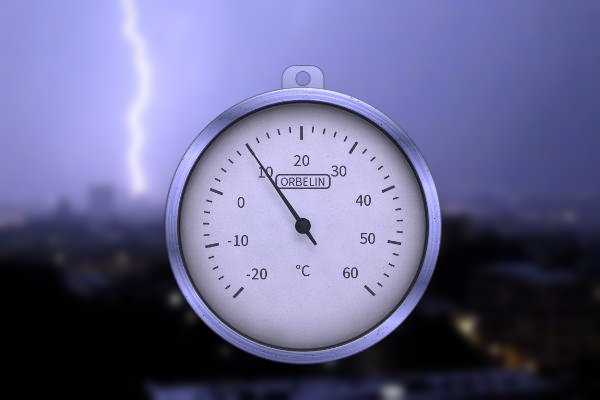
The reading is 10 °C
